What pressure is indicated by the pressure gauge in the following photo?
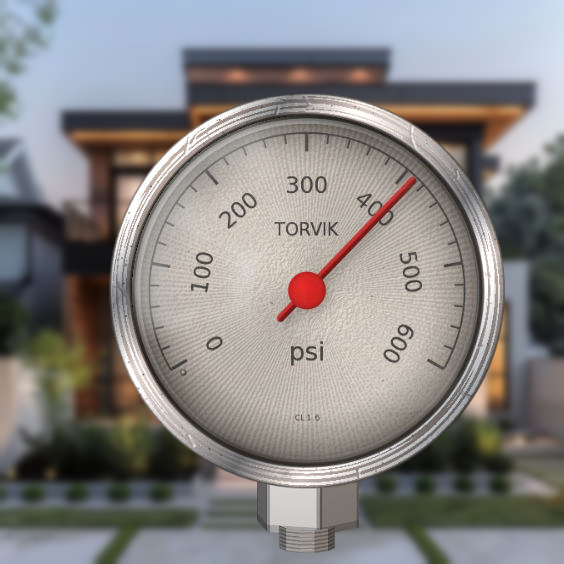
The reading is 410 psi
